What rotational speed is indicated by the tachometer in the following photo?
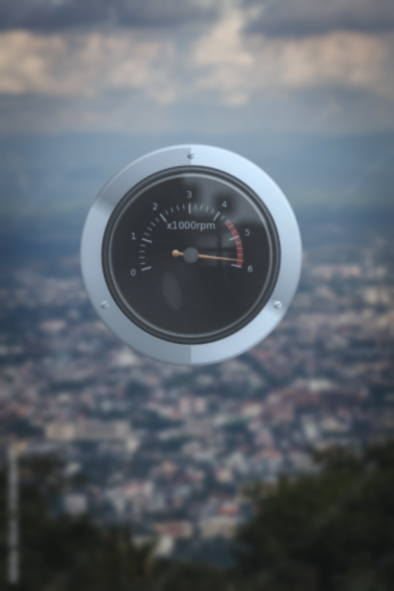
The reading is 5800 rpm
